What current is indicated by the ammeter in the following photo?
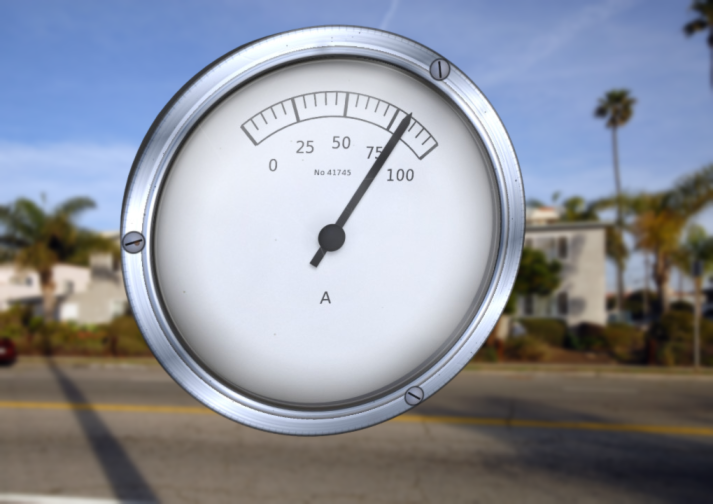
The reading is 80 A
